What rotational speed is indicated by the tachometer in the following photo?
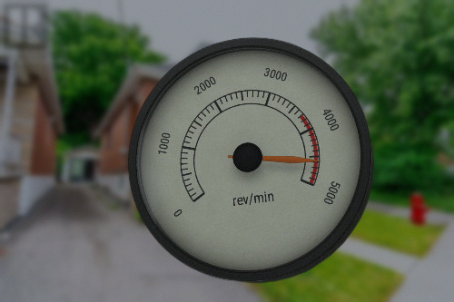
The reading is 4600 rpm
